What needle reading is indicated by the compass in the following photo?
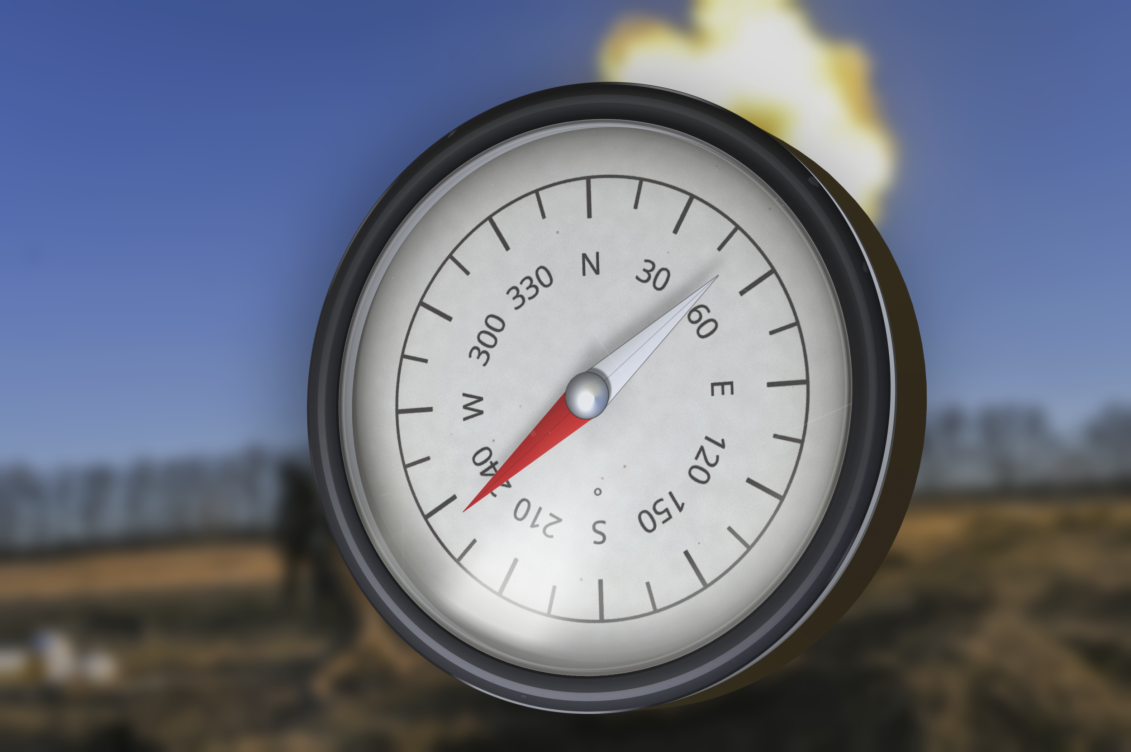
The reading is 232.5 °
